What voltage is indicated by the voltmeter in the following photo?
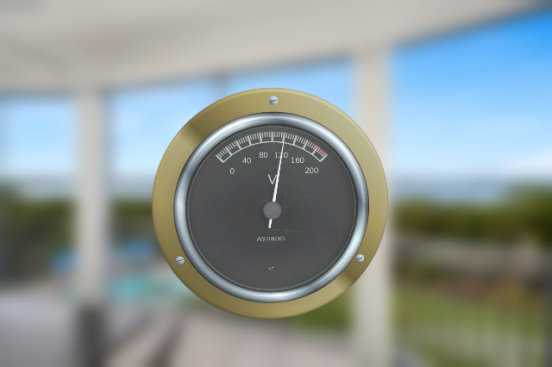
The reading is 120 V
